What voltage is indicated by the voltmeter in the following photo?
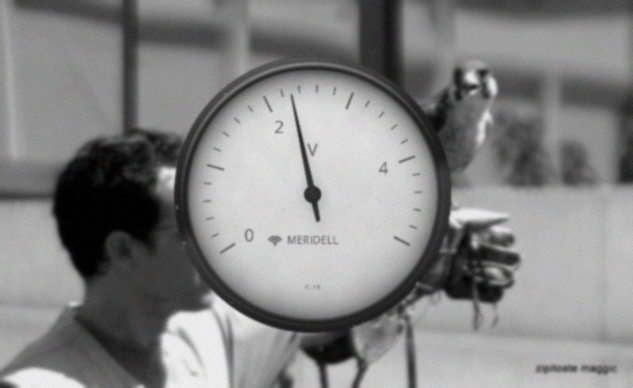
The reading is 2.3 V
